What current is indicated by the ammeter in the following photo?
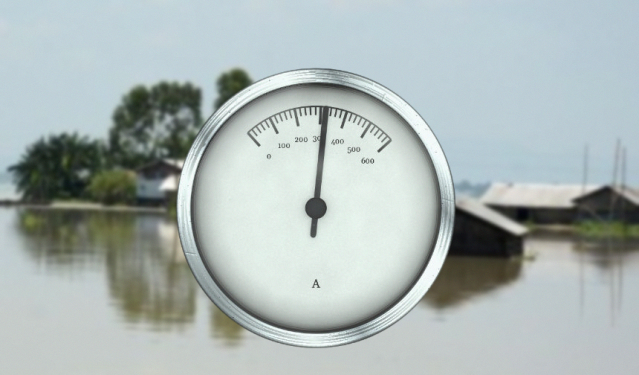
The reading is 320 A
